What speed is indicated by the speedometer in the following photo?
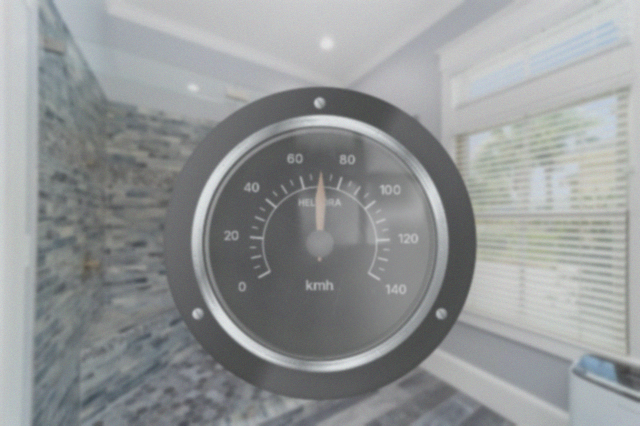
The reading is 70 km/h
